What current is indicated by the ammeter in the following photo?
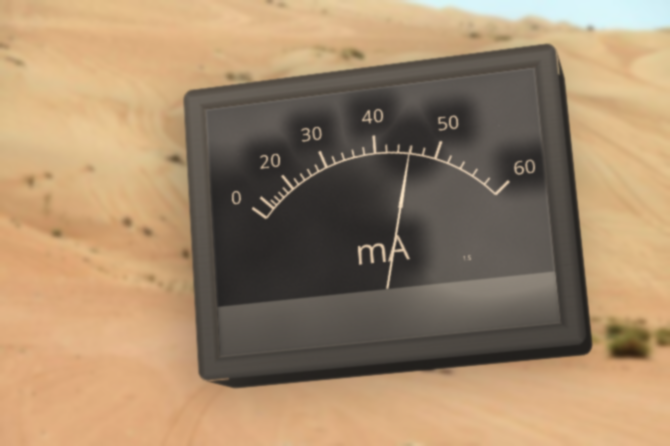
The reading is 46 mA
